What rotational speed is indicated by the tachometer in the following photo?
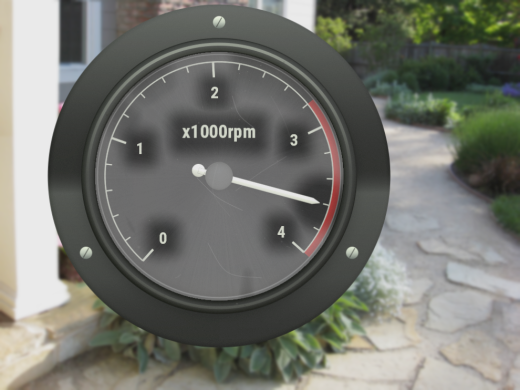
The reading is 3600 rpm
